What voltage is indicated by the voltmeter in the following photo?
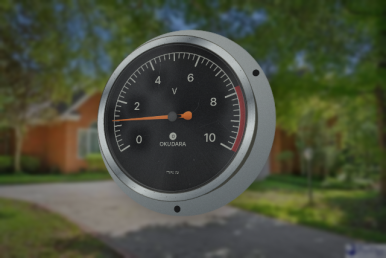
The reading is 1.2 V
